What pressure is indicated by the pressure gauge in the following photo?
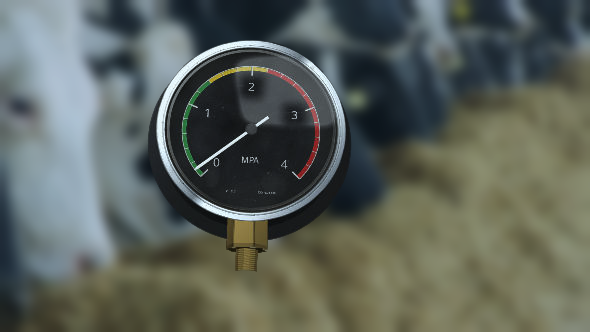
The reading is 0.1 MPa
